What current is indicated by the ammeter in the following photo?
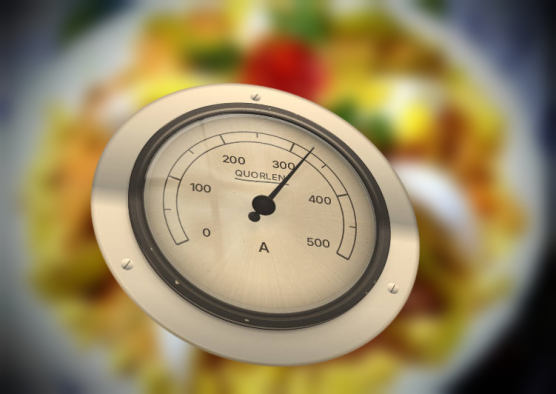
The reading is 325 A
